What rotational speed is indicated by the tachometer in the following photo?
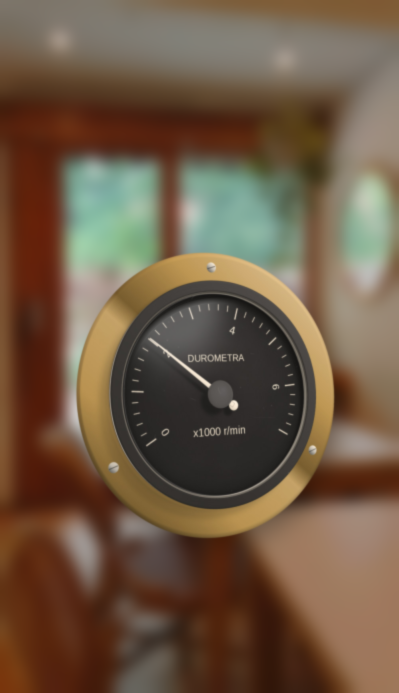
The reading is 2000 rpm
